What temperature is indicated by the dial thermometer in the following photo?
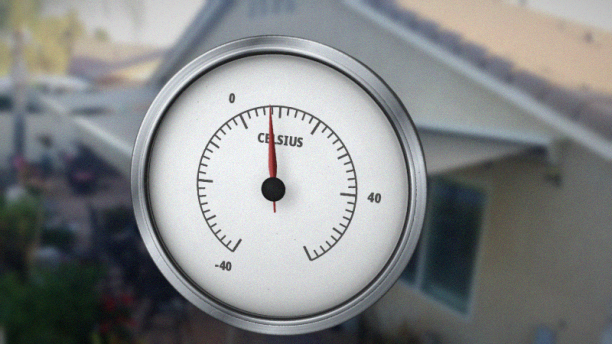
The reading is 8 °C
